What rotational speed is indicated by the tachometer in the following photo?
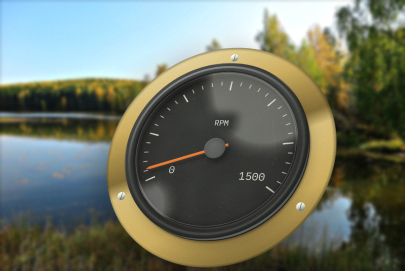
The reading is 50 rpm
